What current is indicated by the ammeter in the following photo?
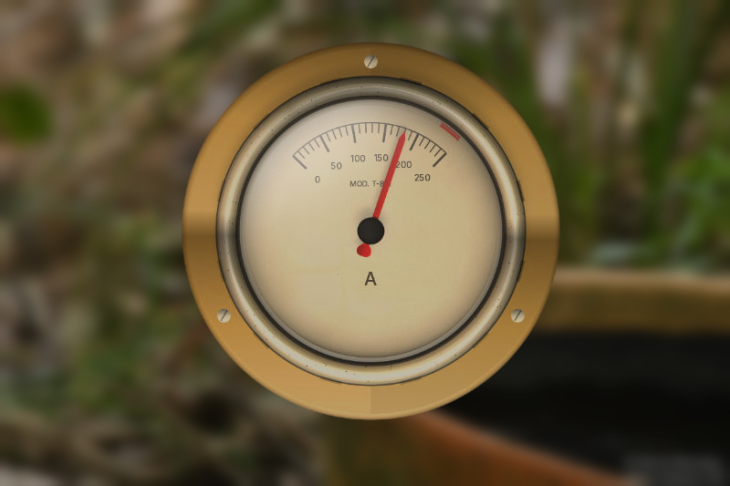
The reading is 180 A
